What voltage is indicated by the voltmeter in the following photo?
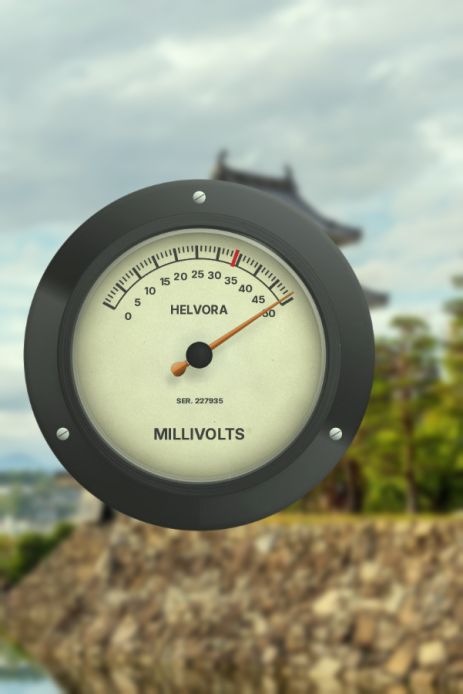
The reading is 49 mV
